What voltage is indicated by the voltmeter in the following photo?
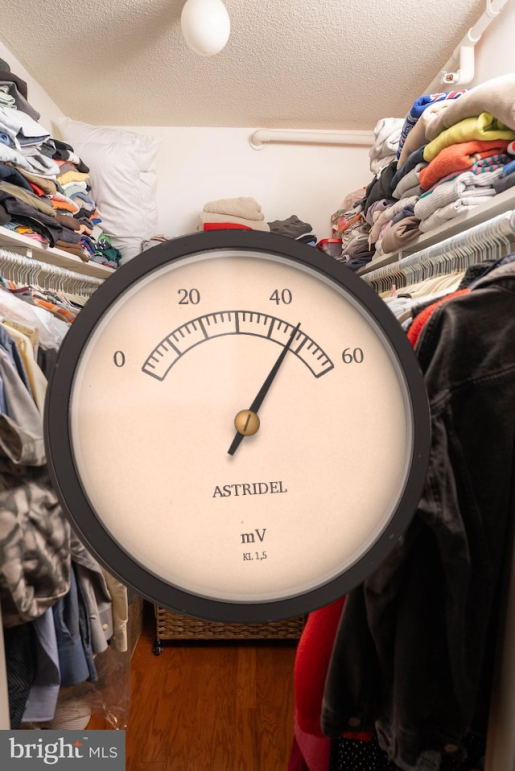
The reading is 46 mV
